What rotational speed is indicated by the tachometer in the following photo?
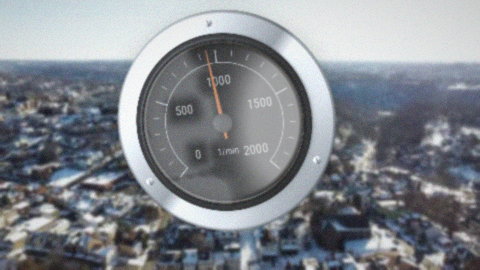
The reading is 950 rpm
